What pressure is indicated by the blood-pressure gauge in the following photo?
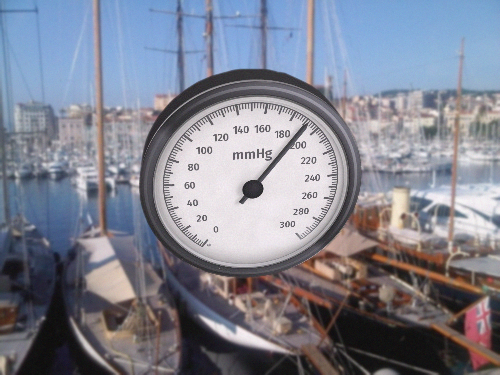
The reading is 190 mmHg
